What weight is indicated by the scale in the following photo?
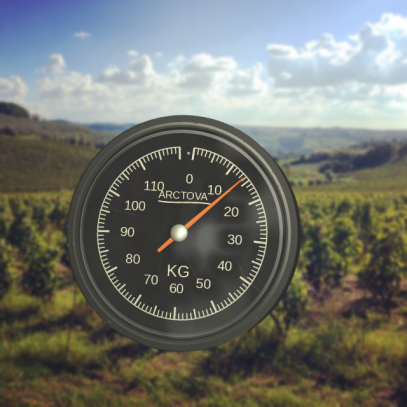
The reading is 14 kg
